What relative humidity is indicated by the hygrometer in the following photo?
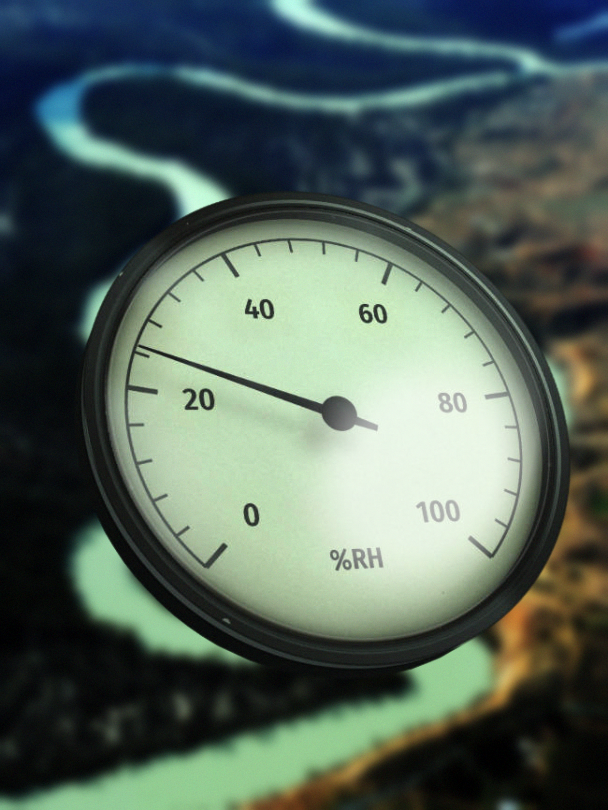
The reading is 24 %
